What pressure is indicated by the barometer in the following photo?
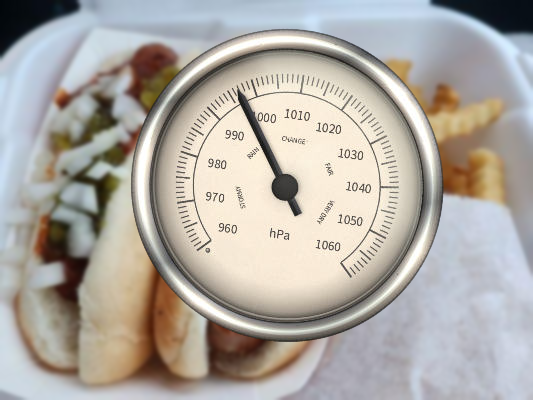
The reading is 997 hPa
